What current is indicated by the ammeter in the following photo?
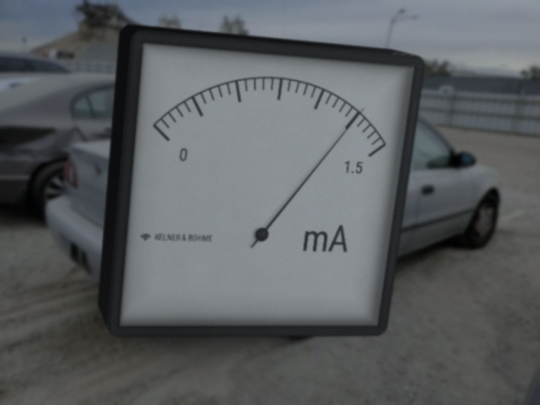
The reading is 1.25 mA
